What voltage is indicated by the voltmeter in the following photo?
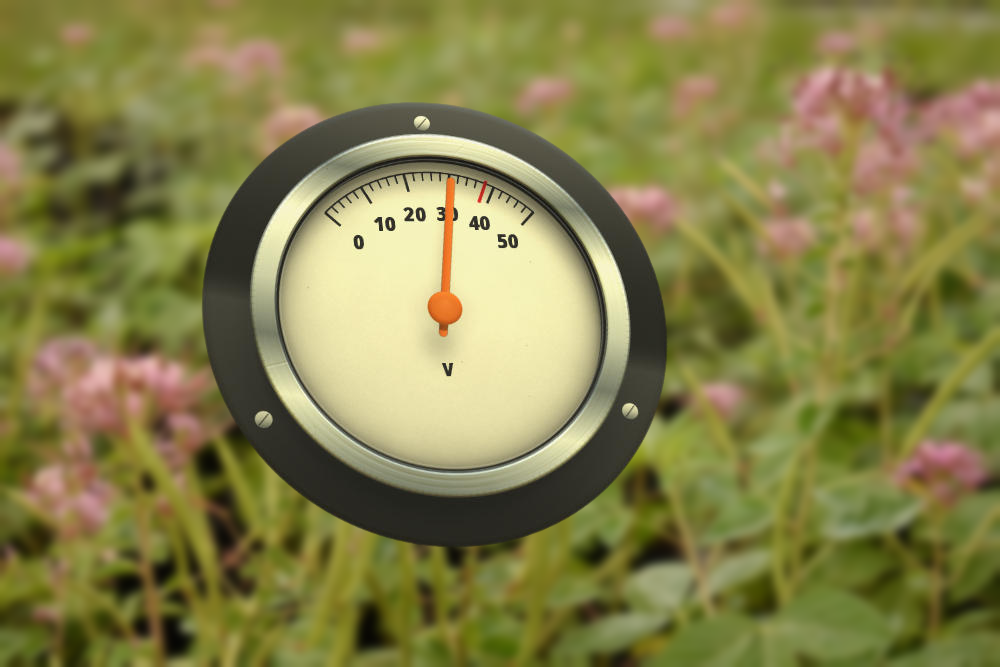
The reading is 30 V
